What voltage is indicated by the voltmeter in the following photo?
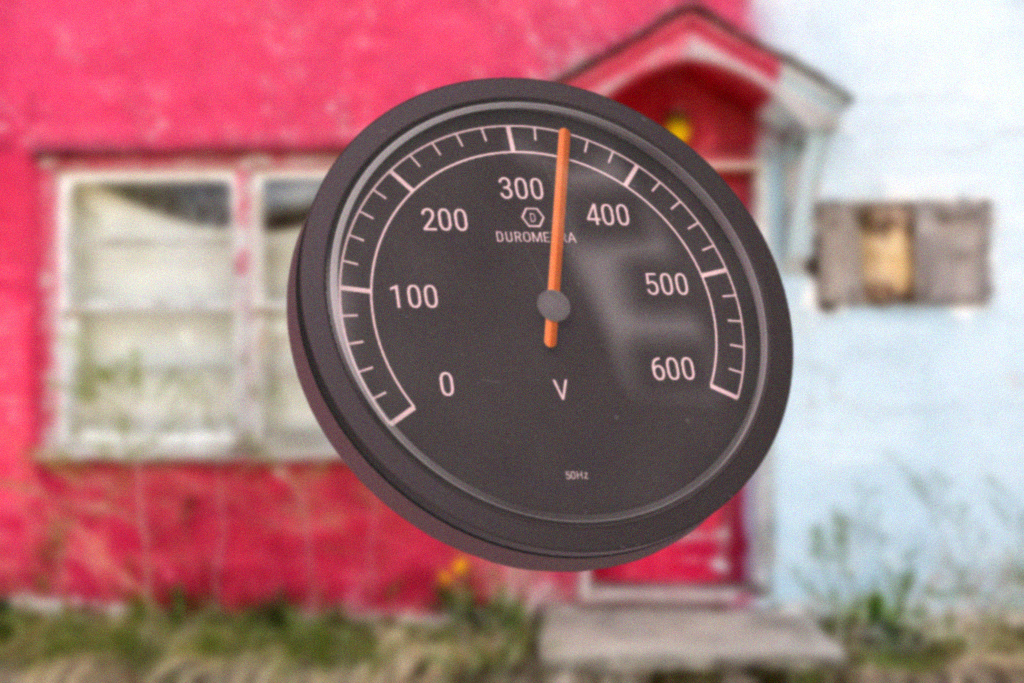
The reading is 340 V
